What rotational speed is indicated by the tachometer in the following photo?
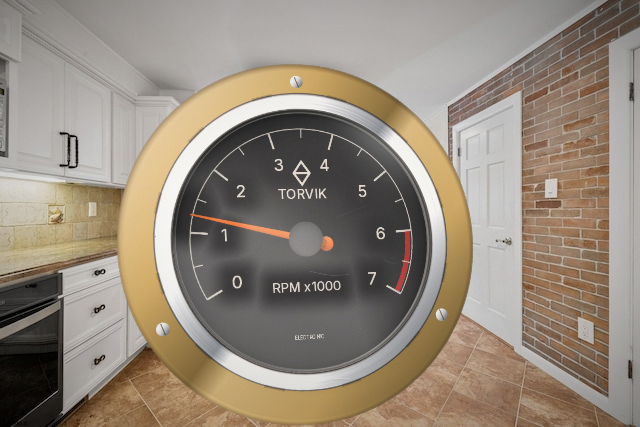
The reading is 1250 rpm
